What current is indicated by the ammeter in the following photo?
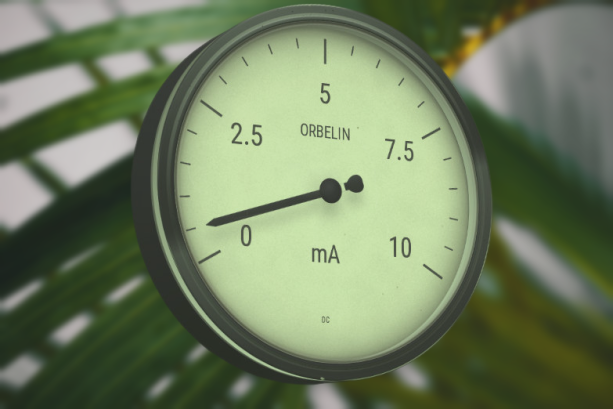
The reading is 0.5 mA
